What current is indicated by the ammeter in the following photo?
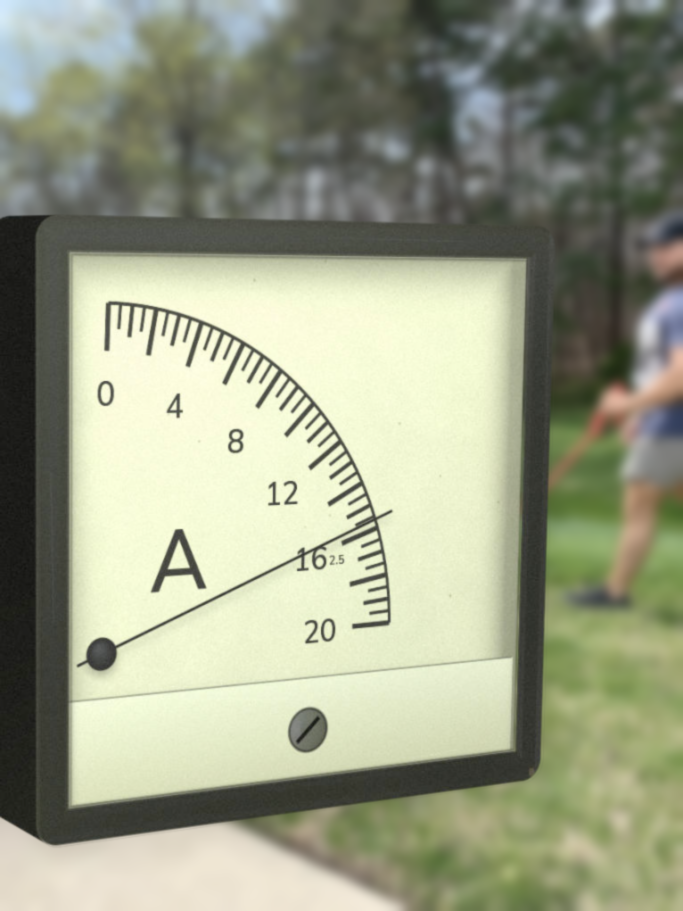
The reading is 15.5 A
